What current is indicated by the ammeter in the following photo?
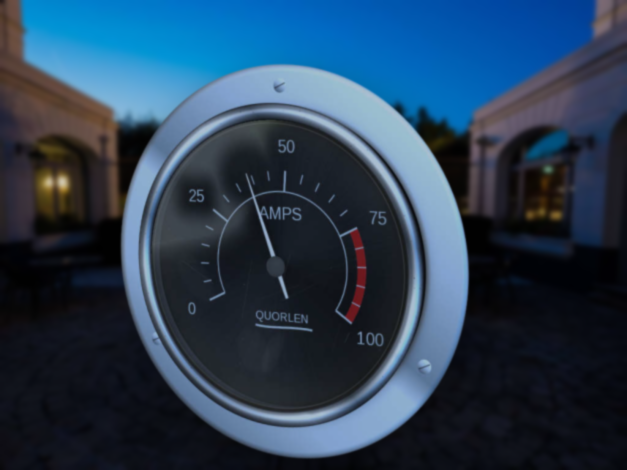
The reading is 40 A
